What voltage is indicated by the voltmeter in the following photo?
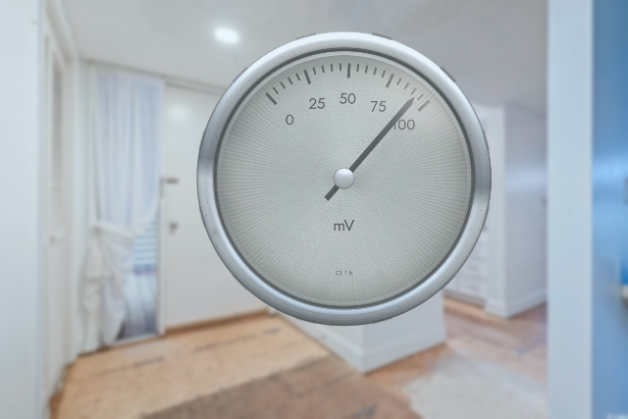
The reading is 92.5 mV
